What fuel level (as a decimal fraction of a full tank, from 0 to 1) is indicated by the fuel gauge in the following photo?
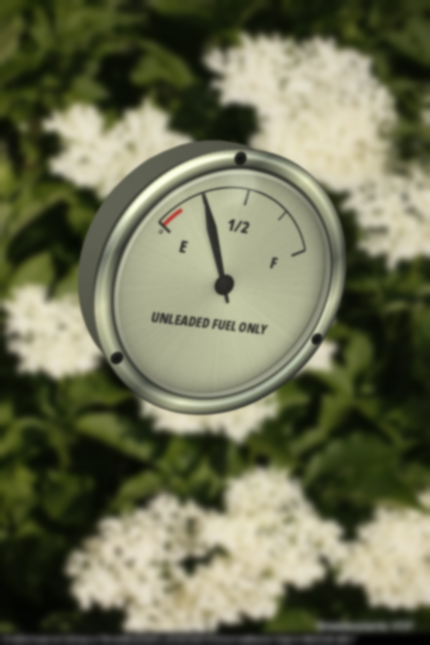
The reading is 0.25
